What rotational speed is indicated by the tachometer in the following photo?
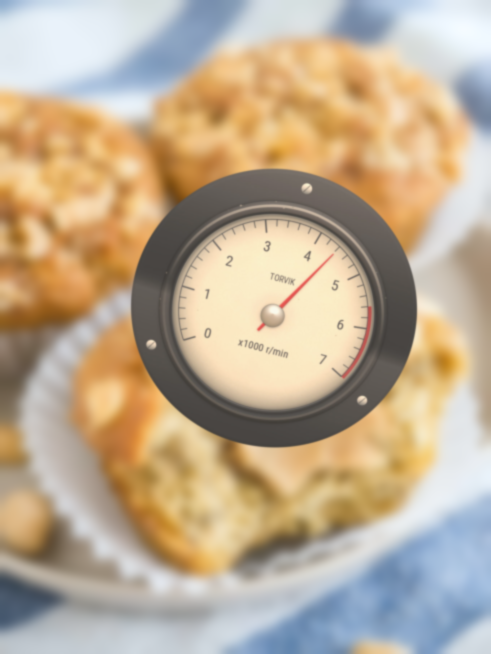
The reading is 4400 rpm
